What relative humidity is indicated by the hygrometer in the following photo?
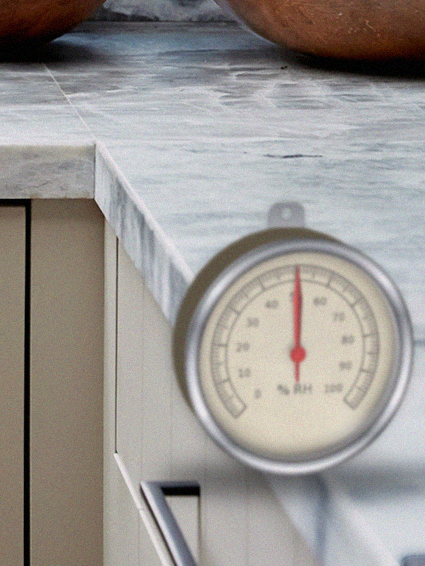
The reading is 50 %
